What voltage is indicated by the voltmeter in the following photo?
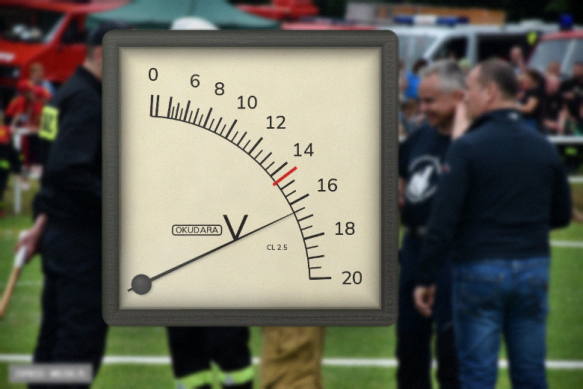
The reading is 16.5 V
